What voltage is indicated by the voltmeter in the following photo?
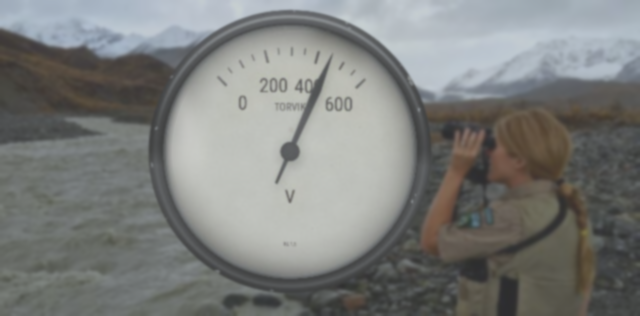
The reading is 450 V
